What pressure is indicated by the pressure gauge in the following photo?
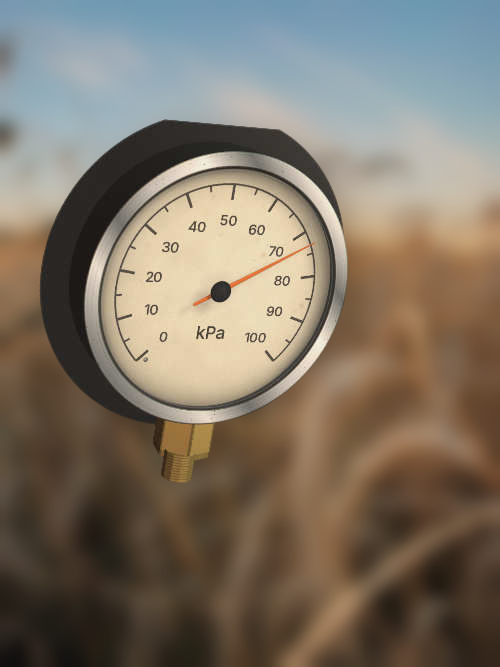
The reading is 72.5 kPa
